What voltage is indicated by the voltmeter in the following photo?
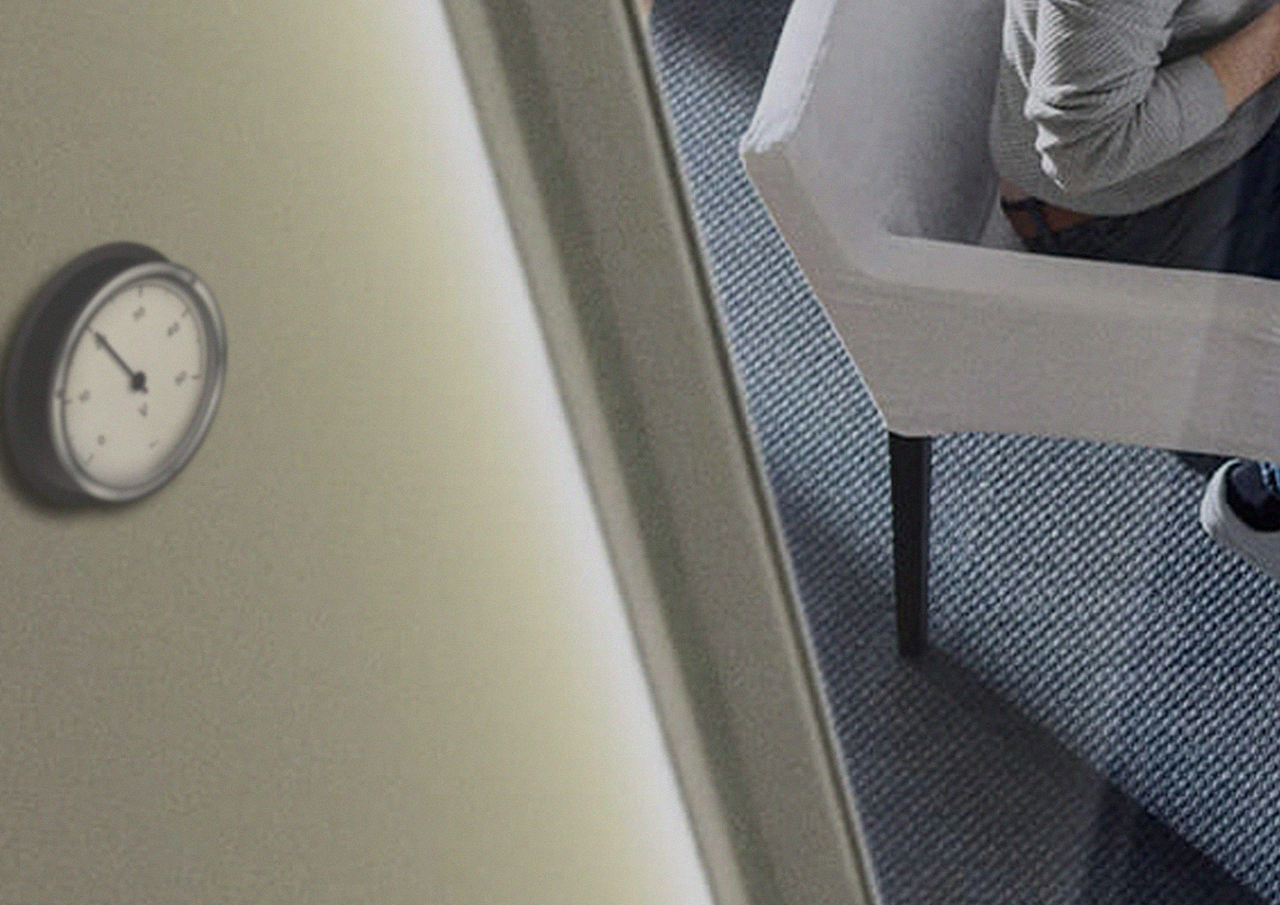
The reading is 20 V
